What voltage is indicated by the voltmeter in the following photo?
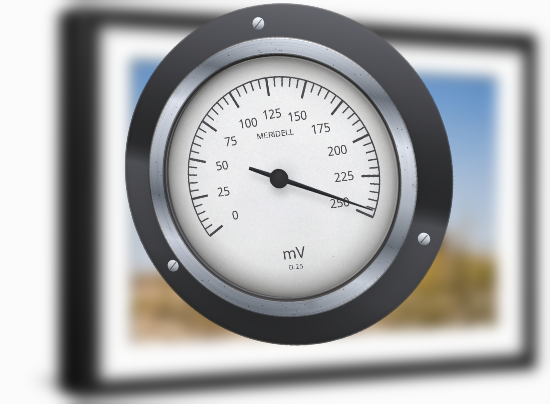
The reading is 245 mV
